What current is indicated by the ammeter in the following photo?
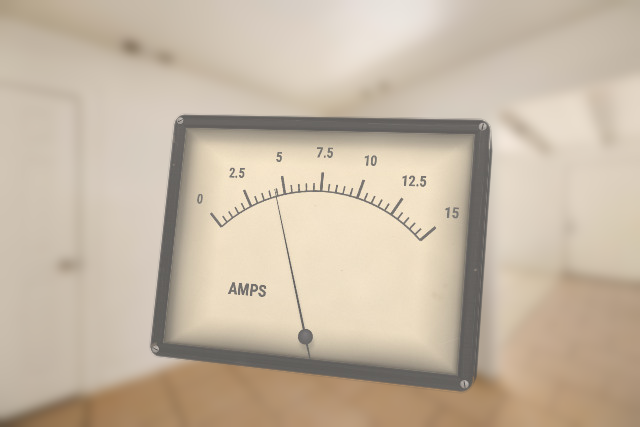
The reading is 4.5 A
